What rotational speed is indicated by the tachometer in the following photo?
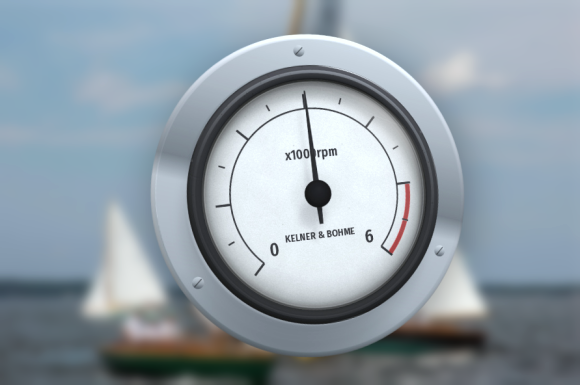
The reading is 3000 rpm
